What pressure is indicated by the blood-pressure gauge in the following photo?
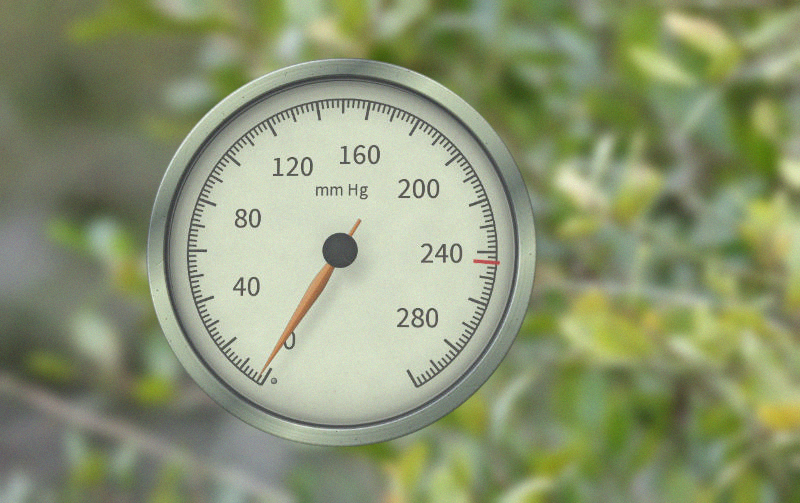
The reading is 2 mmHg
